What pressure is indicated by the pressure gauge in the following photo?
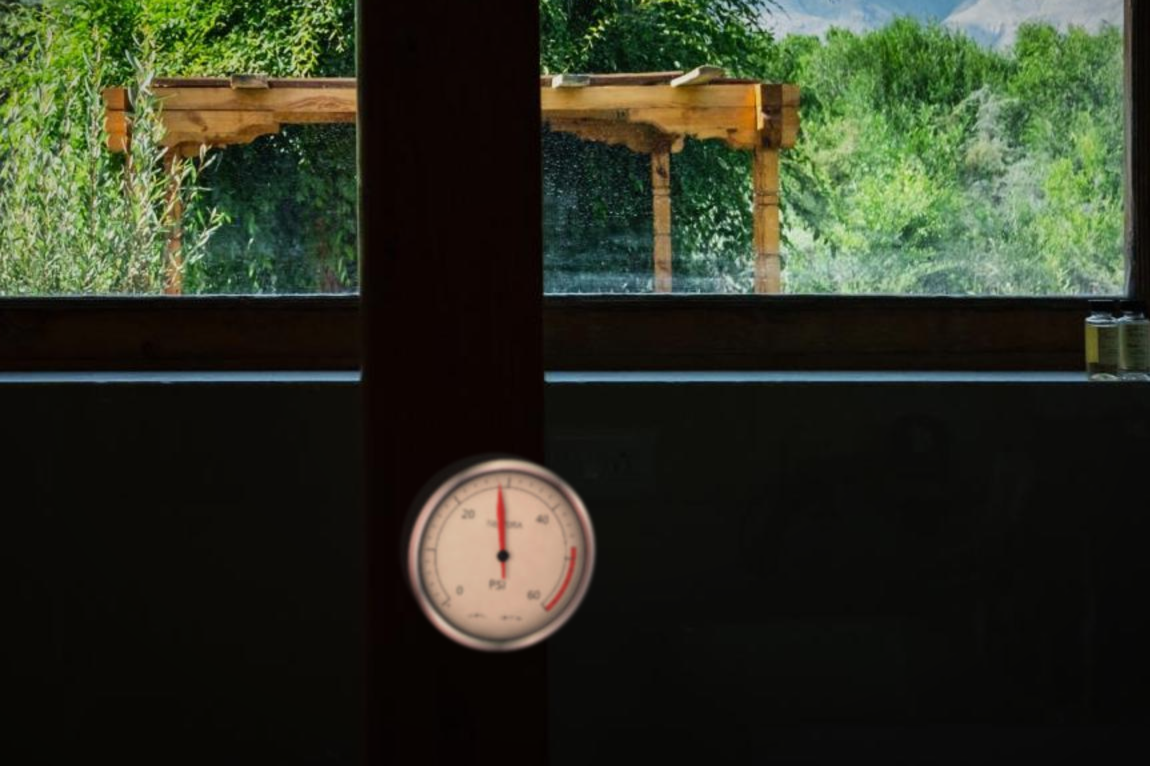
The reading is 28 psi
